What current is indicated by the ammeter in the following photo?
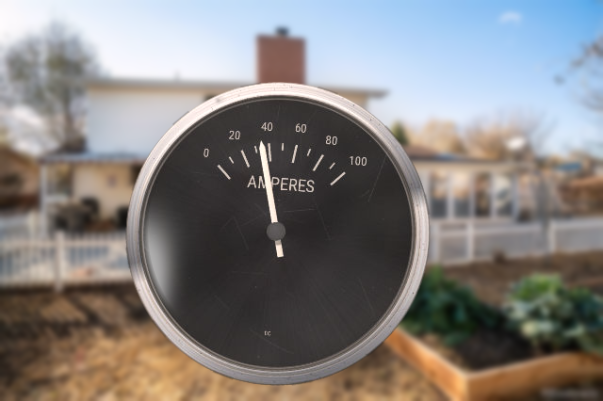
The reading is 35 A
